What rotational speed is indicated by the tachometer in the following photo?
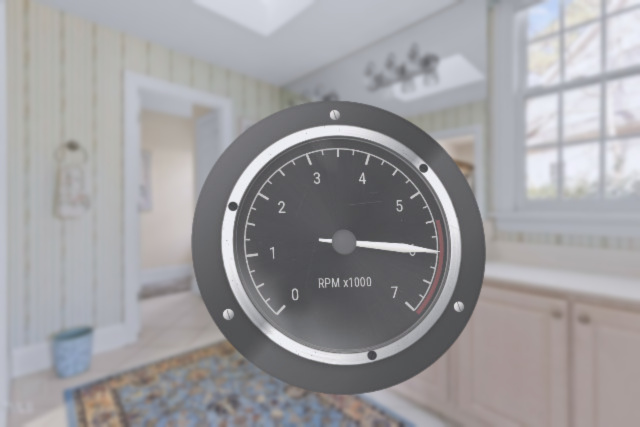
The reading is 6000 rpm
